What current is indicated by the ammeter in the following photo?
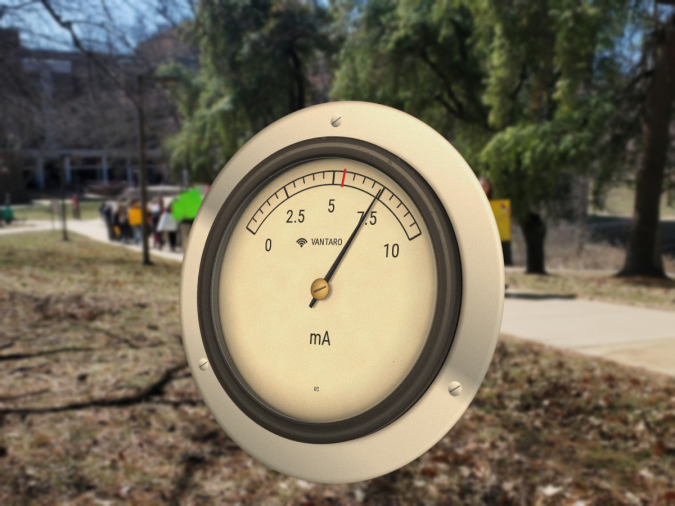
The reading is 7.5 mA
